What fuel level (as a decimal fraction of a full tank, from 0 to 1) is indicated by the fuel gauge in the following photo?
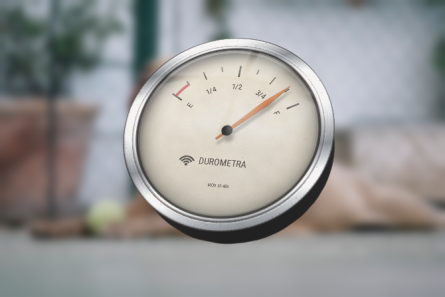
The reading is 0.875
